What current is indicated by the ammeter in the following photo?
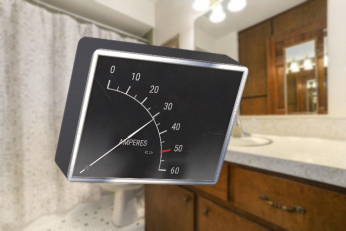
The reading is 30 A
